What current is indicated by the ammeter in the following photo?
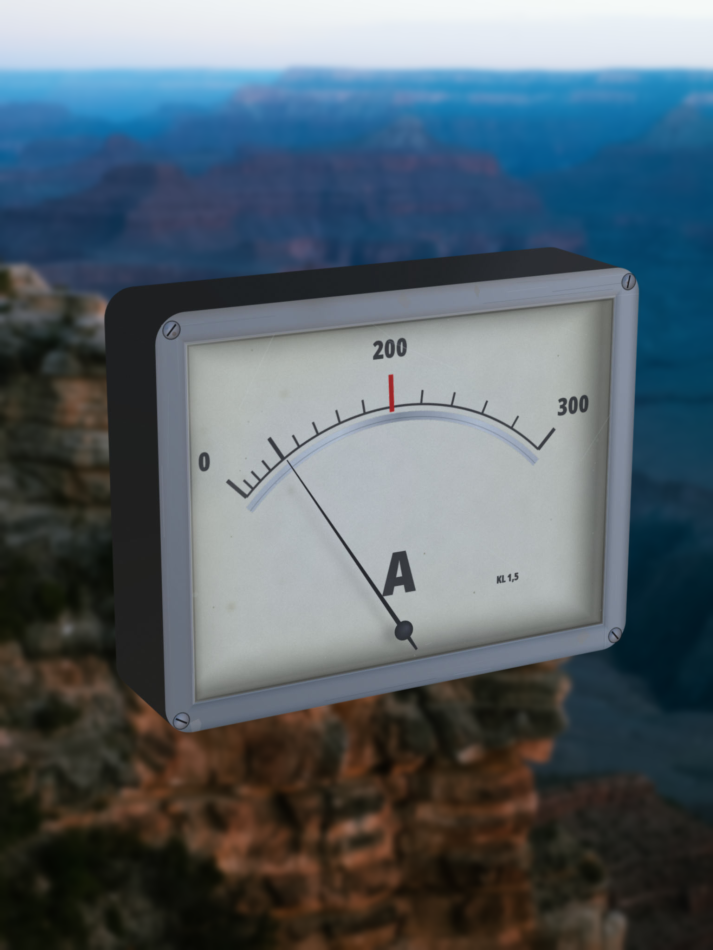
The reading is 100 A
